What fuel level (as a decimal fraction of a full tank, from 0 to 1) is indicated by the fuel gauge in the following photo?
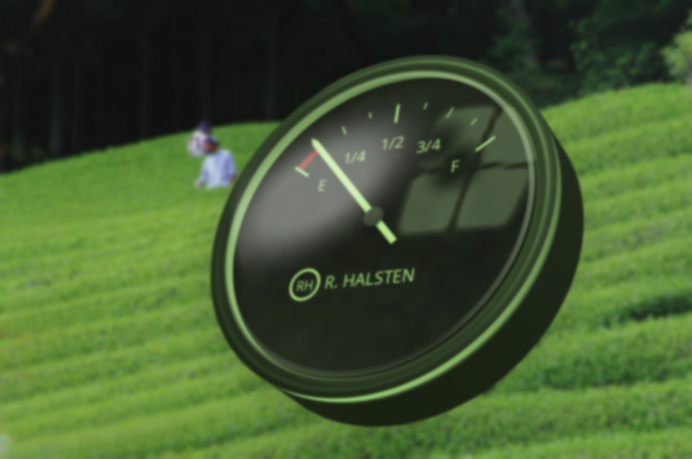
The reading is 0.125
